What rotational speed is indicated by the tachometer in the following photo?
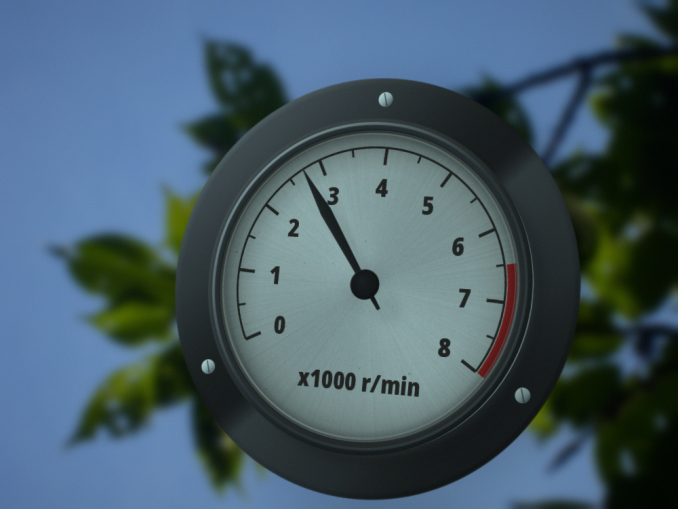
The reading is 2750 rpm
